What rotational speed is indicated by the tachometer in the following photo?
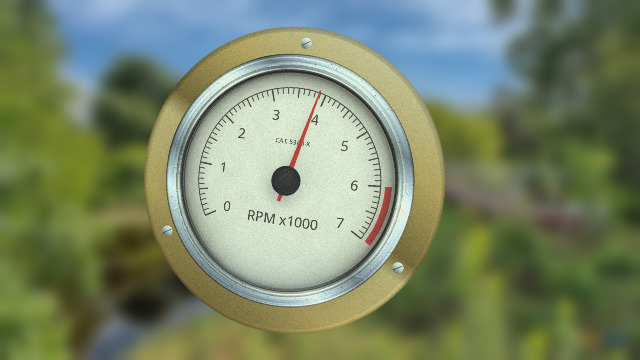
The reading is 3900 rpm
